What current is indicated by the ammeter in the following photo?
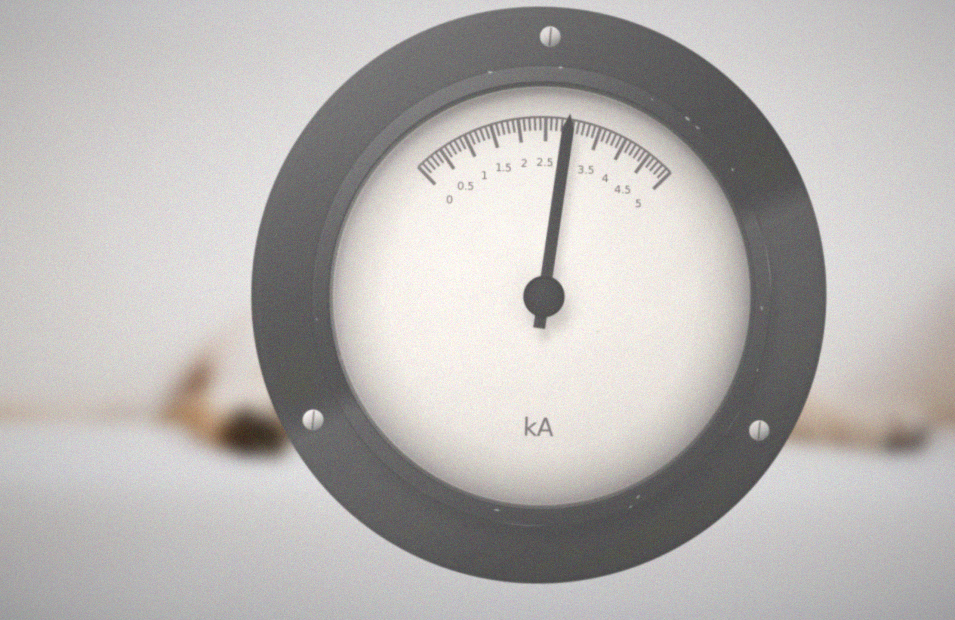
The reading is 2.9 kA
